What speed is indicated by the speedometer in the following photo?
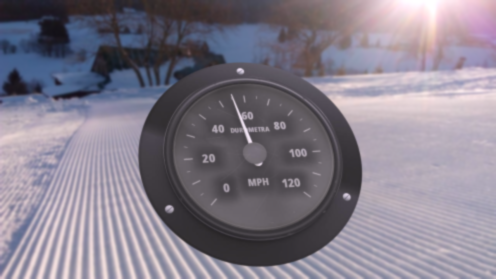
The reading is 55 mph
